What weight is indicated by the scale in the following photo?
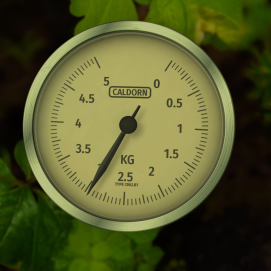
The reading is 2.95 kg
